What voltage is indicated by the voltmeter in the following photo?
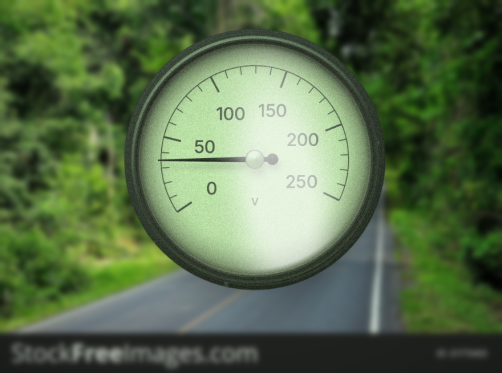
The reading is 35 V
